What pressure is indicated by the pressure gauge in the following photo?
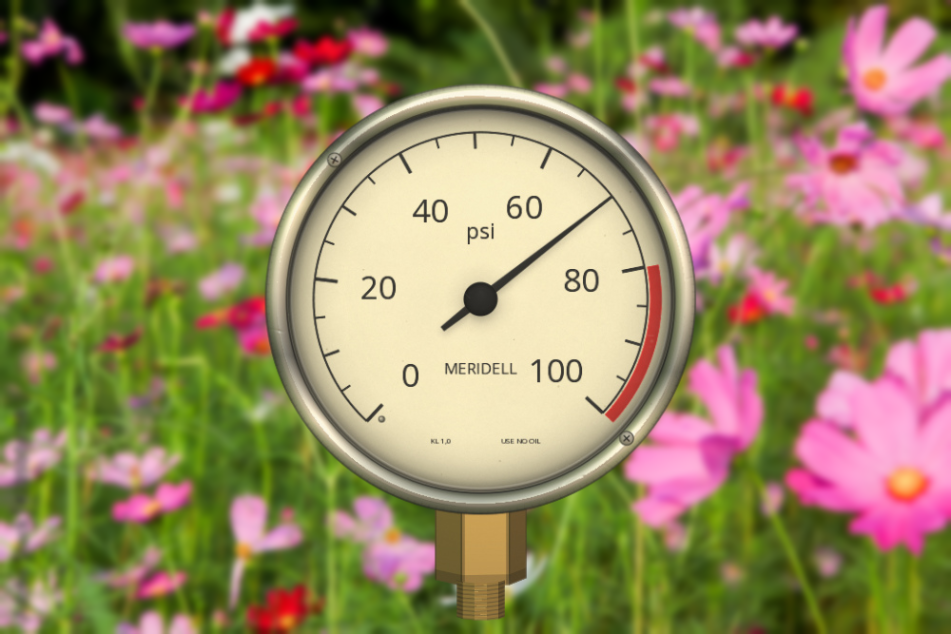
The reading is 70 psi
